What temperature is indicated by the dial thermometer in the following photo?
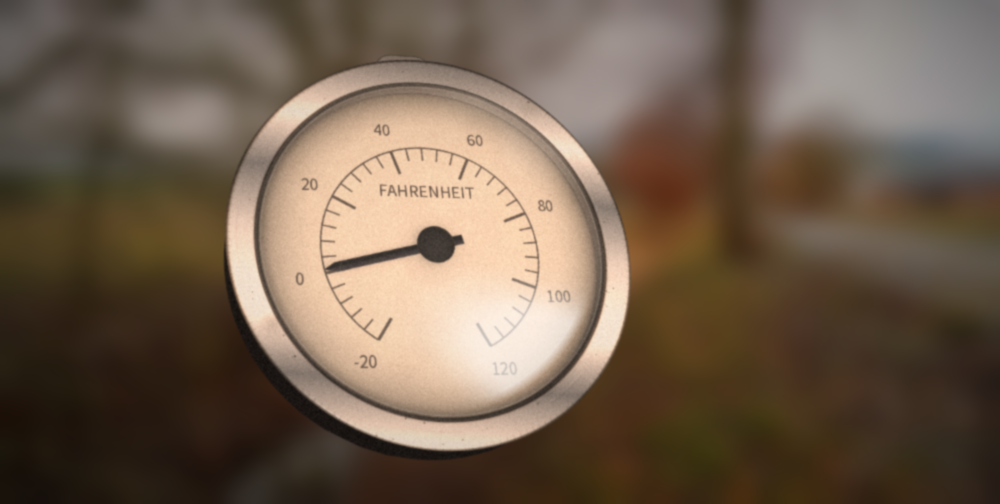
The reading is 0 °F
